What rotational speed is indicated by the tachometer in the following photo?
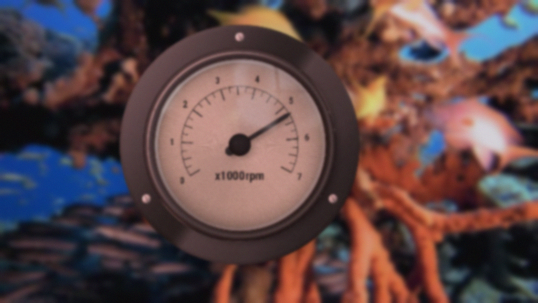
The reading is 5250 rpm
